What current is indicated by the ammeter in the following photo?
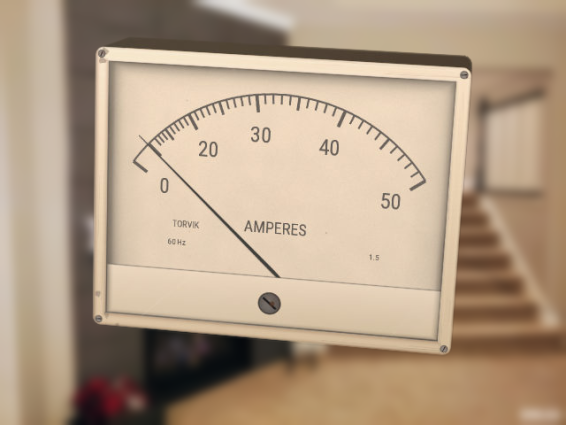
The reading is 10 A
